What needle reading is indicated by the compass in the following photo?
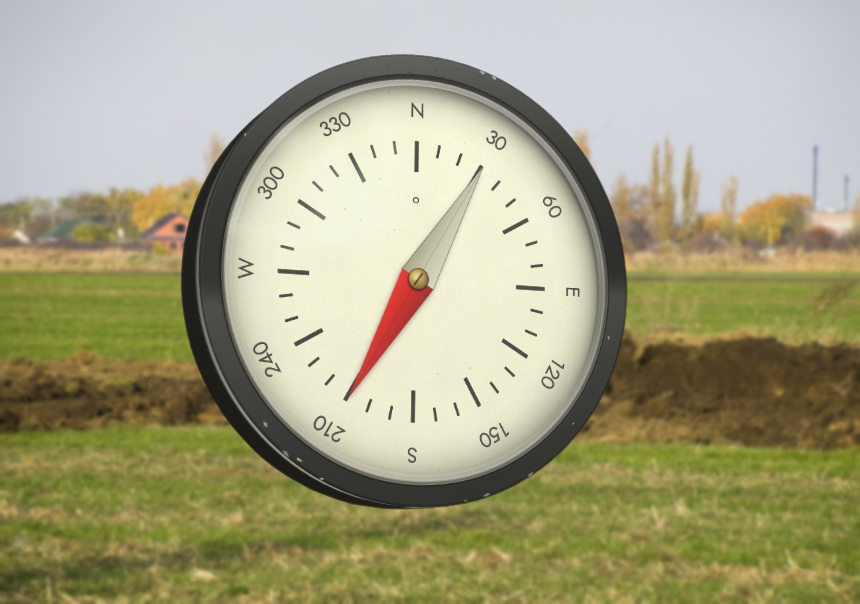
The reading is 210 °
